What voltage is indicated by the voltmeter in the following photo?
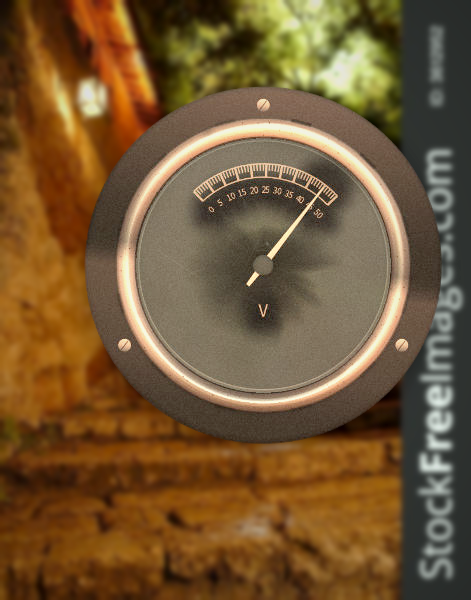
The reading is 45 V
